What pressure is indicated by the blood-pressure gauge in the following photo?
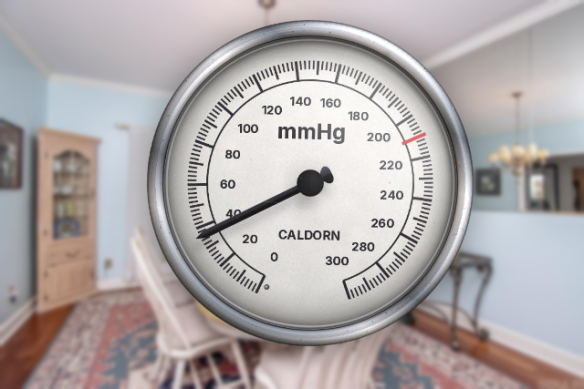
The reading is 36 mmHg
